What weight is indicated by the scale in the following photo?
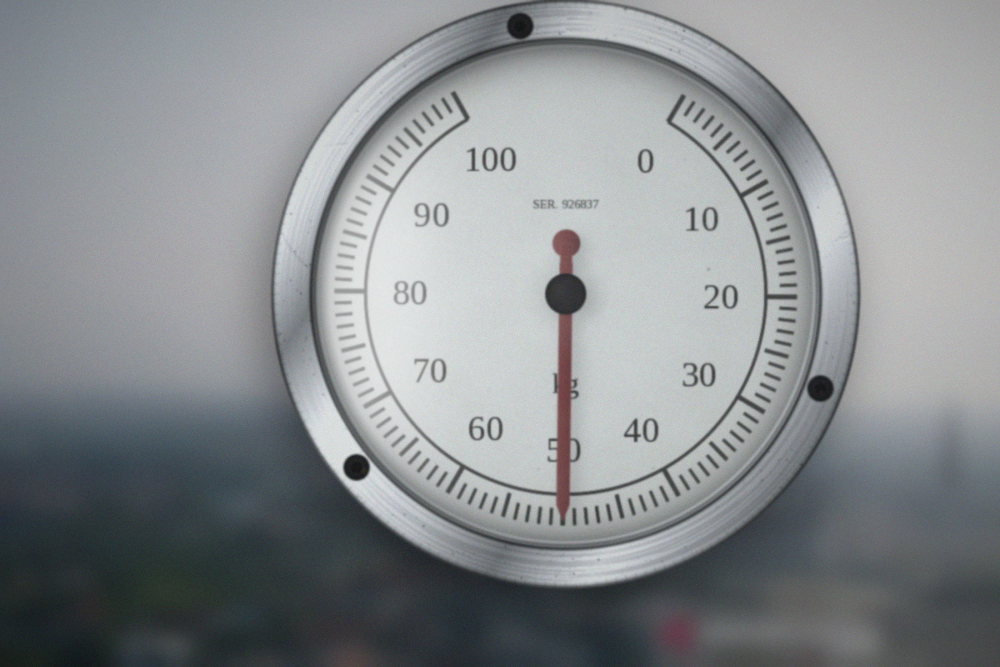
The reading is 50 kg
